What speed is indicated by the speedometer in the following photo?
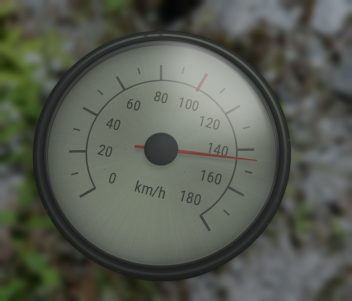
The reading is 145 km/h
